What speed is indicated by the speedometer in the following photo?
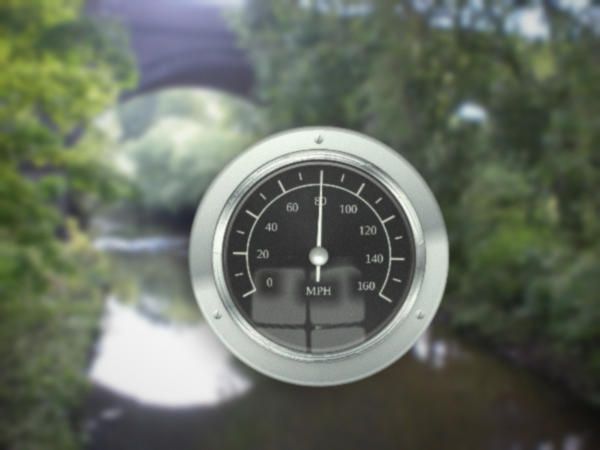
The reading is 80 mph
